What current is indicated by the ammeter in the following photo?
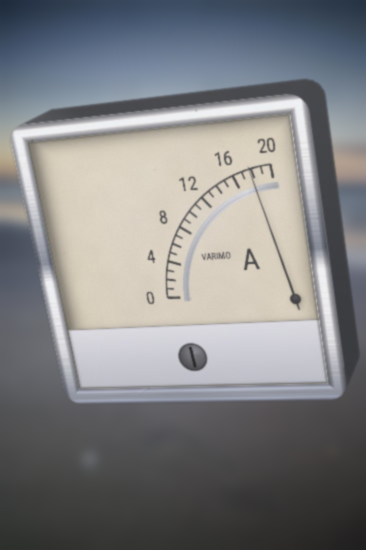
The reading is 18 A
